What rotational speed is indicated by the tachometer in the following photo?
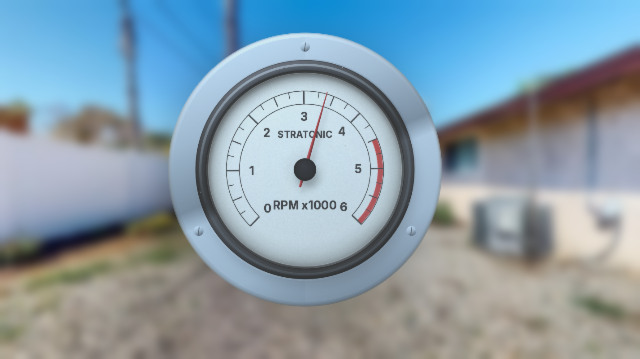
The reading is 3375 rpm
